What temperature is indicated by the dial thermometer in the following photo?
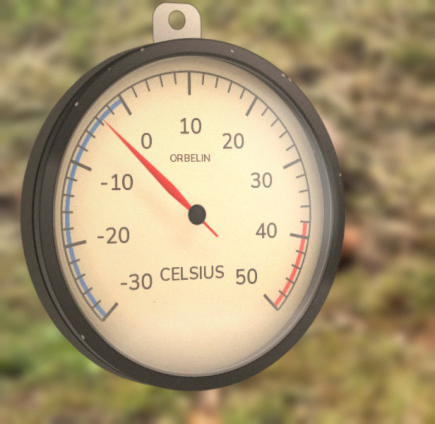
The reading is -4 °C
